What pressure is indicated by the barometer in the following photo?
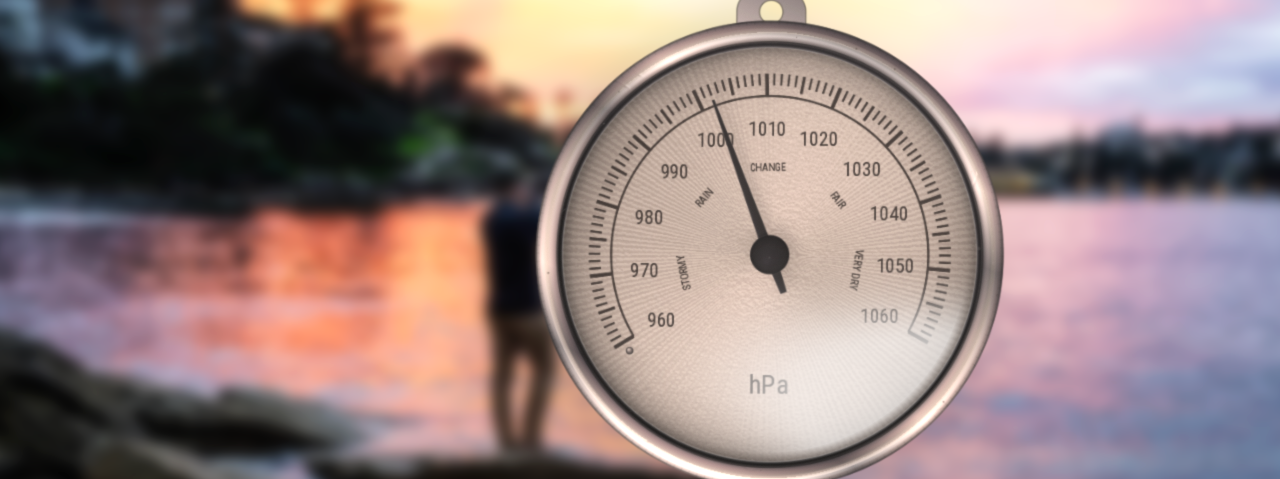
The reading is 1002 hPa
